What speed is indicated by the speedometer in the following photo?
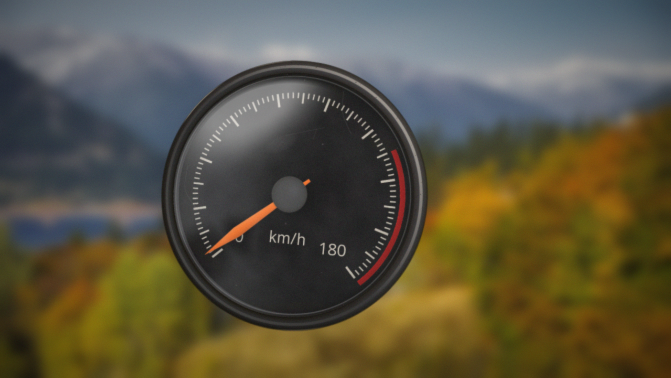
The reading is 2 km/h
